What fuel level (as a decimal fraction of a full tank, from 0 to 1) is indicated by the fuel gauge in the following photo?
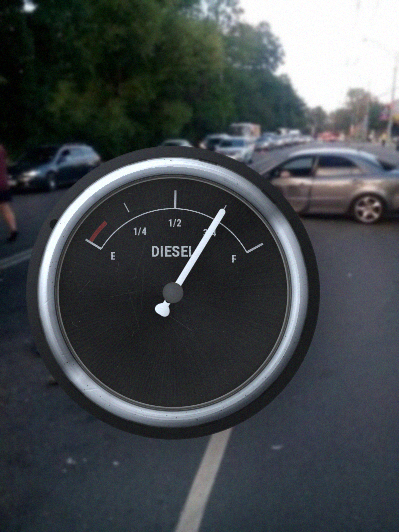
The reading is 0.75
